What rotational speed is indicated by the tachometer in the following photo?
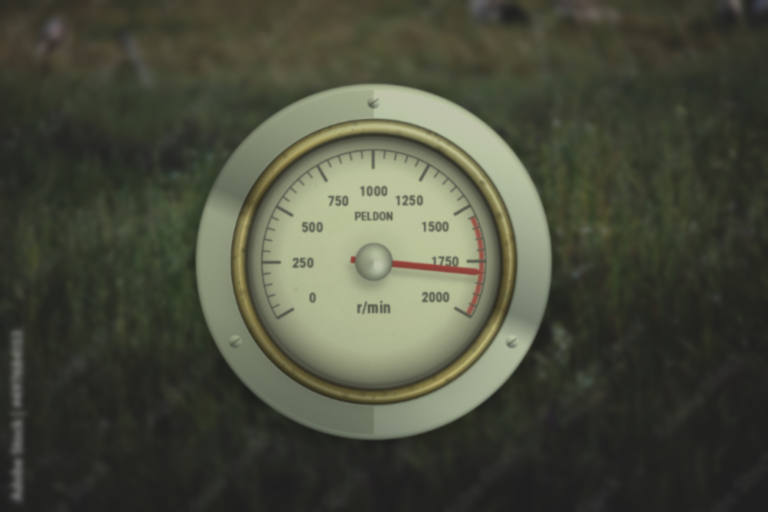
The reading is 1800 rpm
